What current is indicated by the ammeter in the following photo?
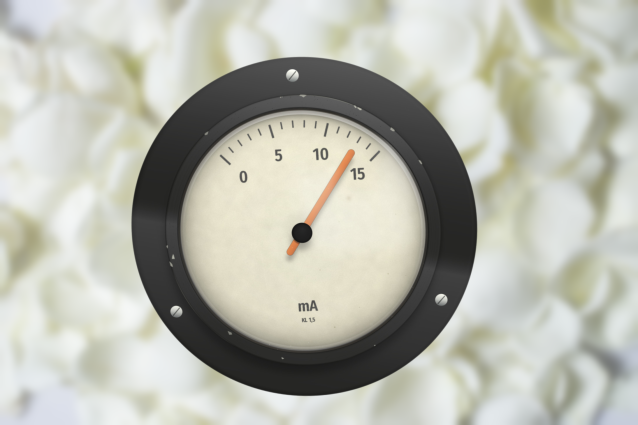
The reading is 13 mA
